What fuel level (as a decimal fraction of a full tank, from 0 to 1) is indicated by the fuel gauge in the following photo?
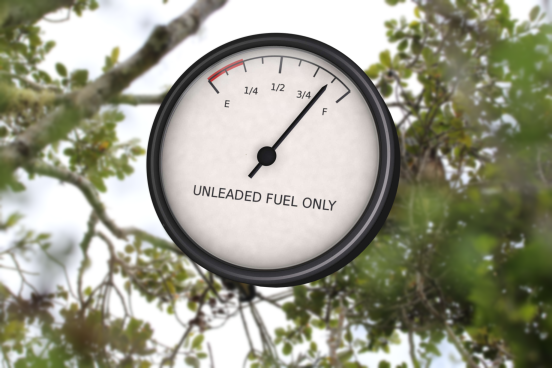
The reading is 0.875
